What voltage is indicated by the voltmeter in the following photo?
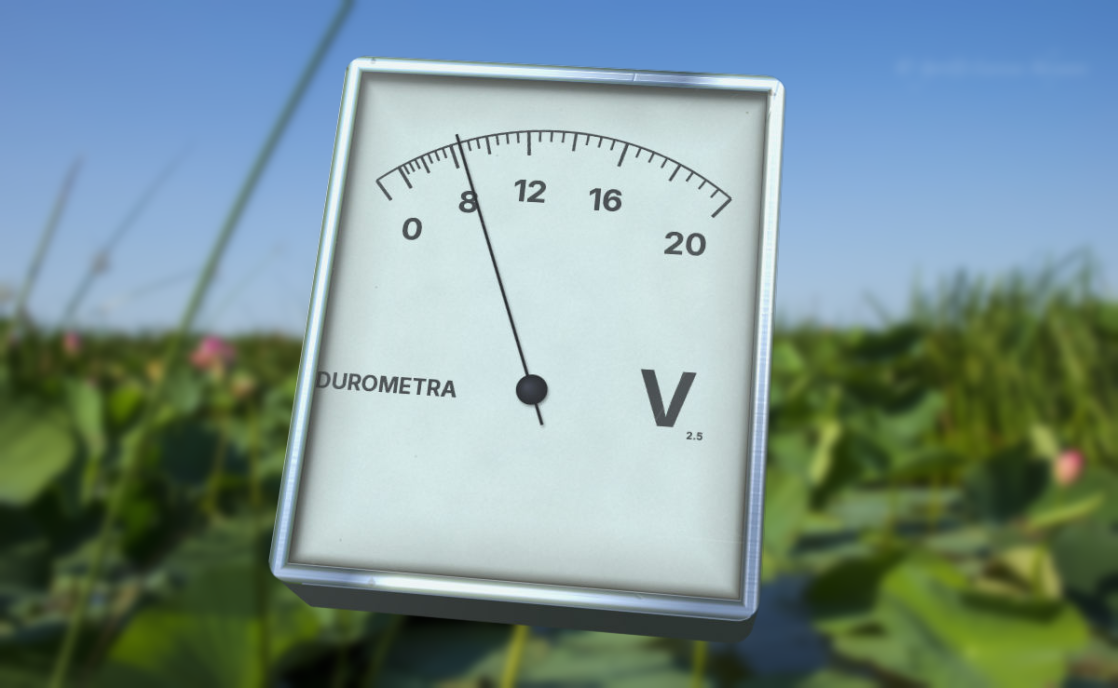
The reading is 8.5 V
